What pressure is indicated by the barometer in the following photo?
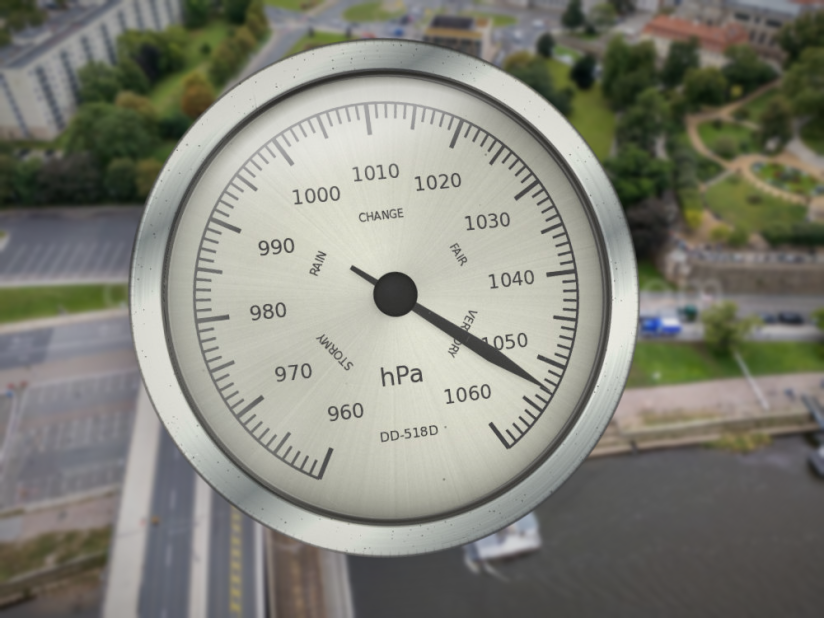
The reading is 1053 hPa
